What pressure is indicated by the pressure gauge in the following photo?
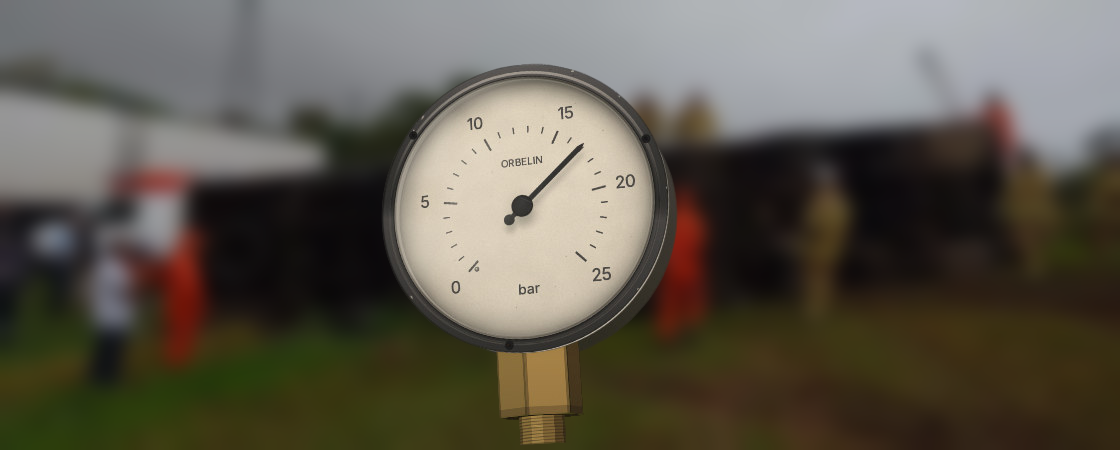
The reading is 17 bar
